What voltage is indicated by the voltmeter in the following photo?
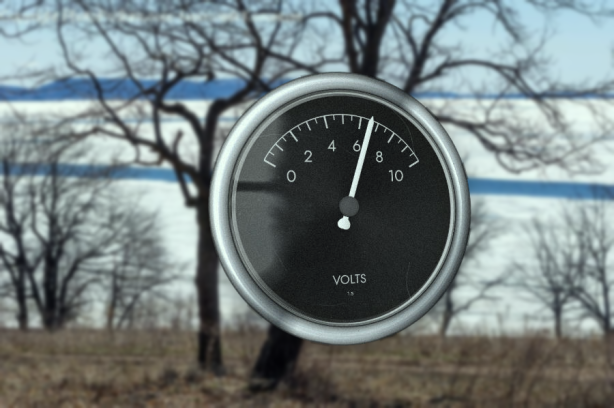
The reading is 6.5 V
